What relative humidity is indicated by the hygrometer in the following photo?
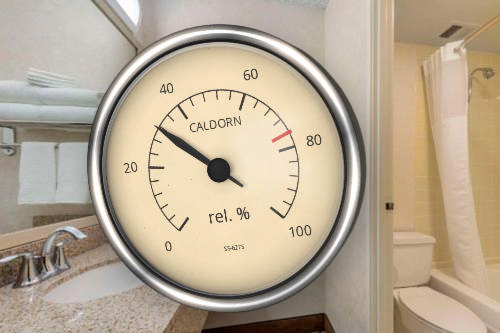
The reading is 32 %
